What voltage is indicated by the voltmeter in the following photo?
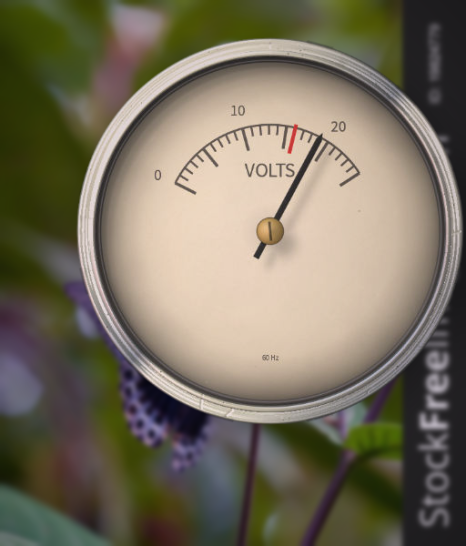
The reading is 19 V
